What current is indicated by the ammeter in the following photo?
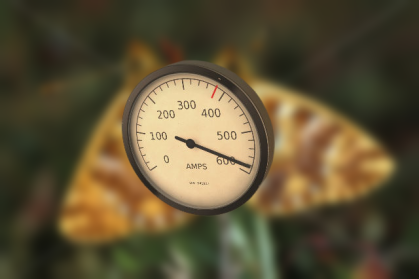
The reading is 580 A
